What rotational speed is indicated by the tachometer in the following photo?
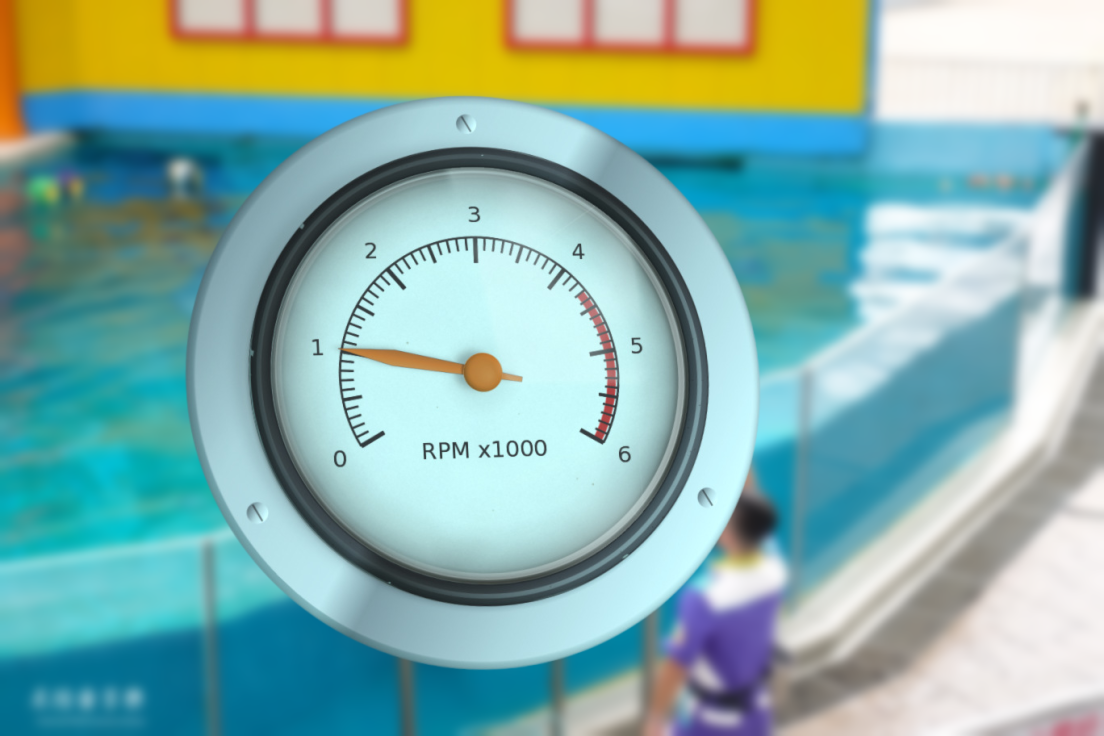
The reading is 1000 rpm
